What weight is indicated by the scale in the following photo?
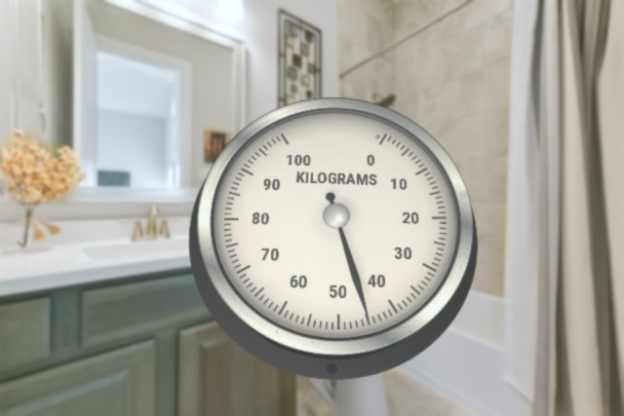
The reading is 45 kg
